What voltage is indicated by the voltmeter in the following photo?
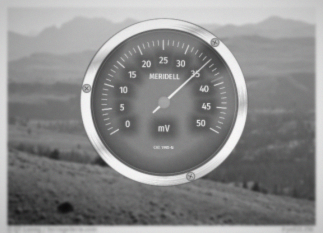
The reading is 35 mV
